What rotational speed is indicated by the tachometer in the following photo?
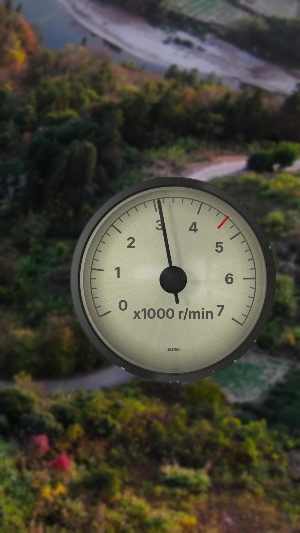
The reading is 3100 rpm
